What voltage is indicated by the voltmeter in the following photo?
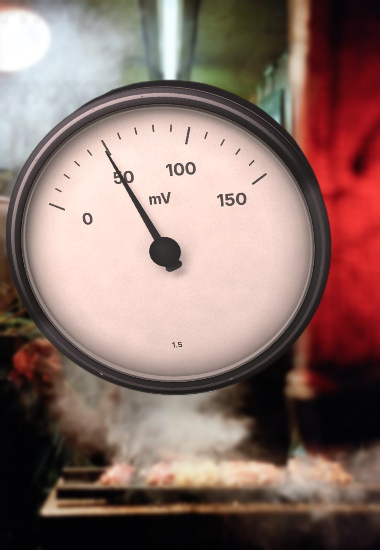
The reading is 50 mV
